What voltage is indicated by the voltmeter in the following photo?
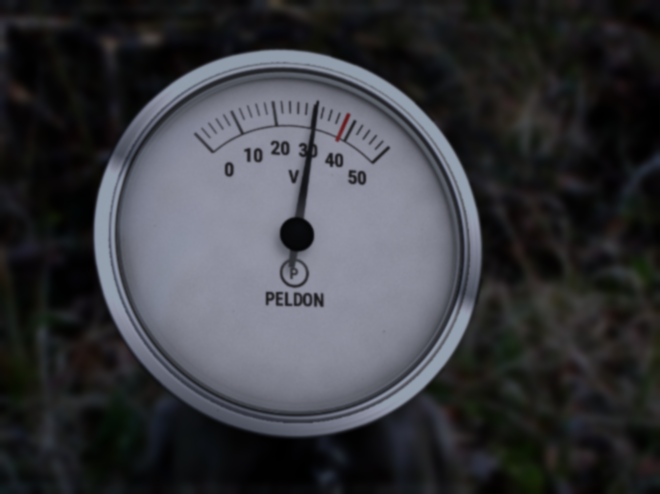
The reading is 30 V
